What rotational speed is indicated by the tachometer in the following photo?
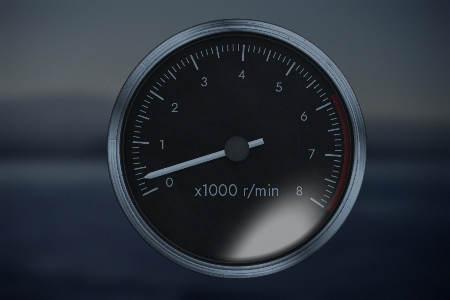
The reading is 300 rpm
